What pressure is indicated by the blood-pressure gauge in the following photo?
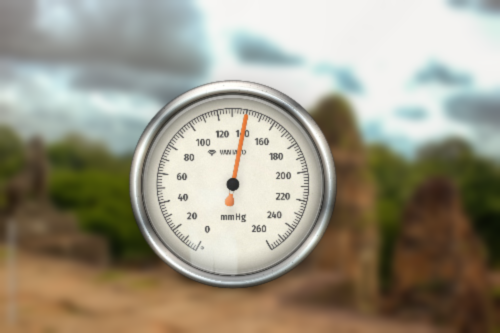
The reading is 140 mmHg
